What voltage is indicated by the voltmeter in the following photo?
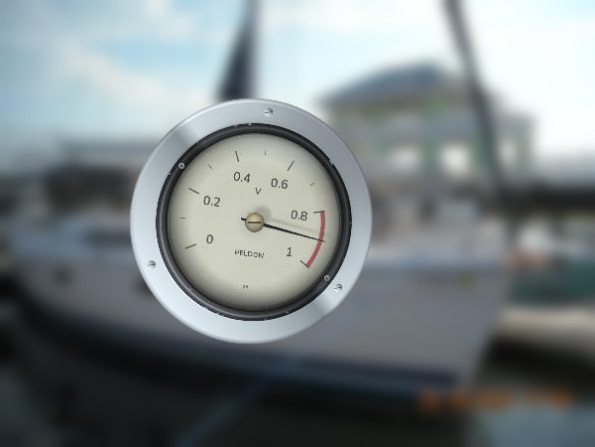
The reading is 0.9 V
